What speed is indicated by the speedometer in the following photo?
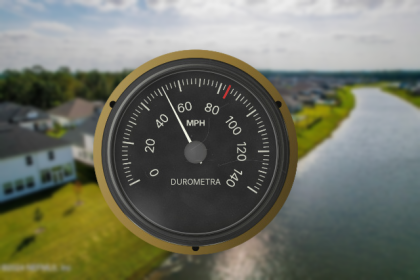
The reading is 52 mph
